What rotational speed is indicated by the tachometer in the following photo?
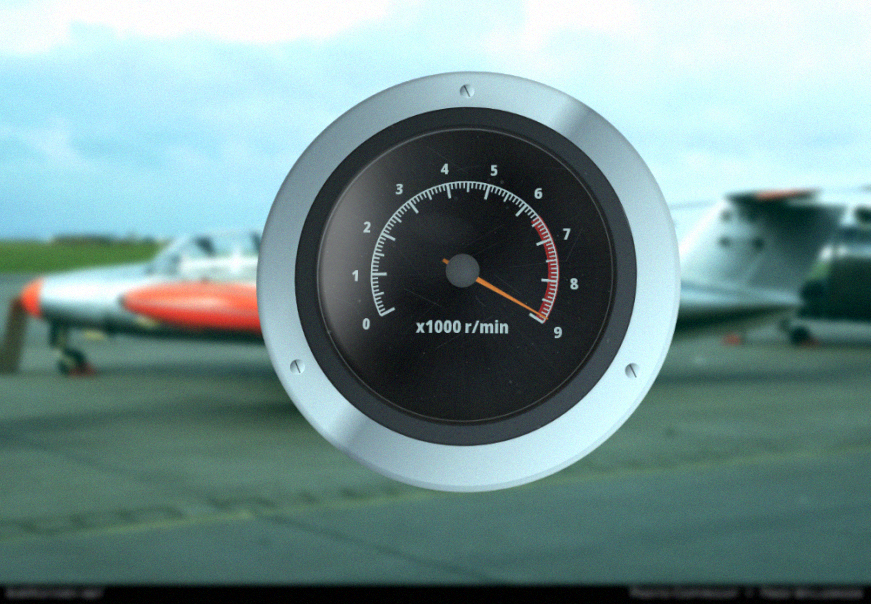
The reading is 8900 rpm
